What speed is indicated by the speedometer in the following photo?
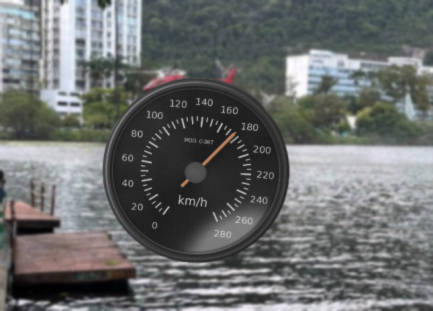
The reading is 175 km/h
